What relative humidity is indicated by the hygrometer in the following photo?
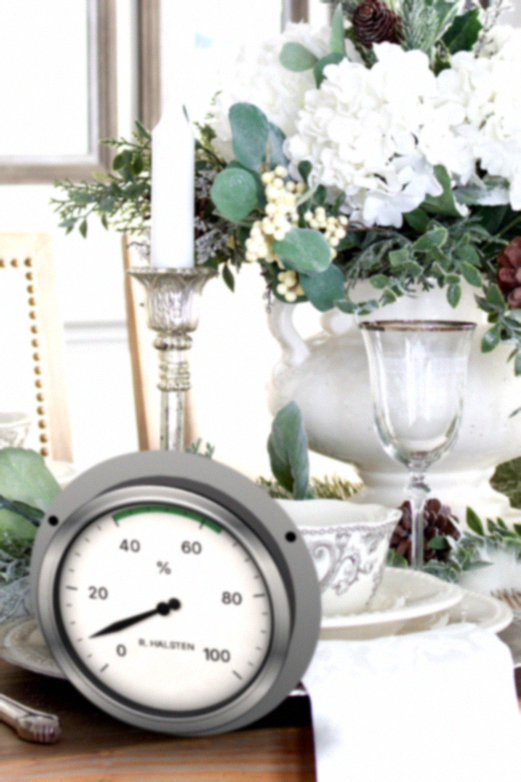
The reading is 8 %
